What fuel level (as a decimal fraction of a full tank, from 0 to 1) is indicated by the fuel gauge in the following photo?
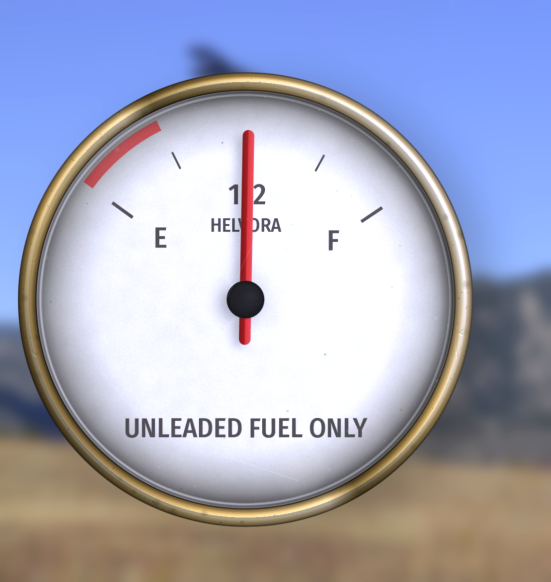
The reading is 0.5
